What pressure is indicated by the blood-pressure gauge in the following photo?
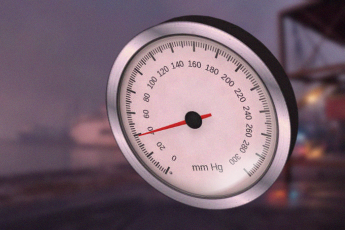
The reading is 40 mmHg
